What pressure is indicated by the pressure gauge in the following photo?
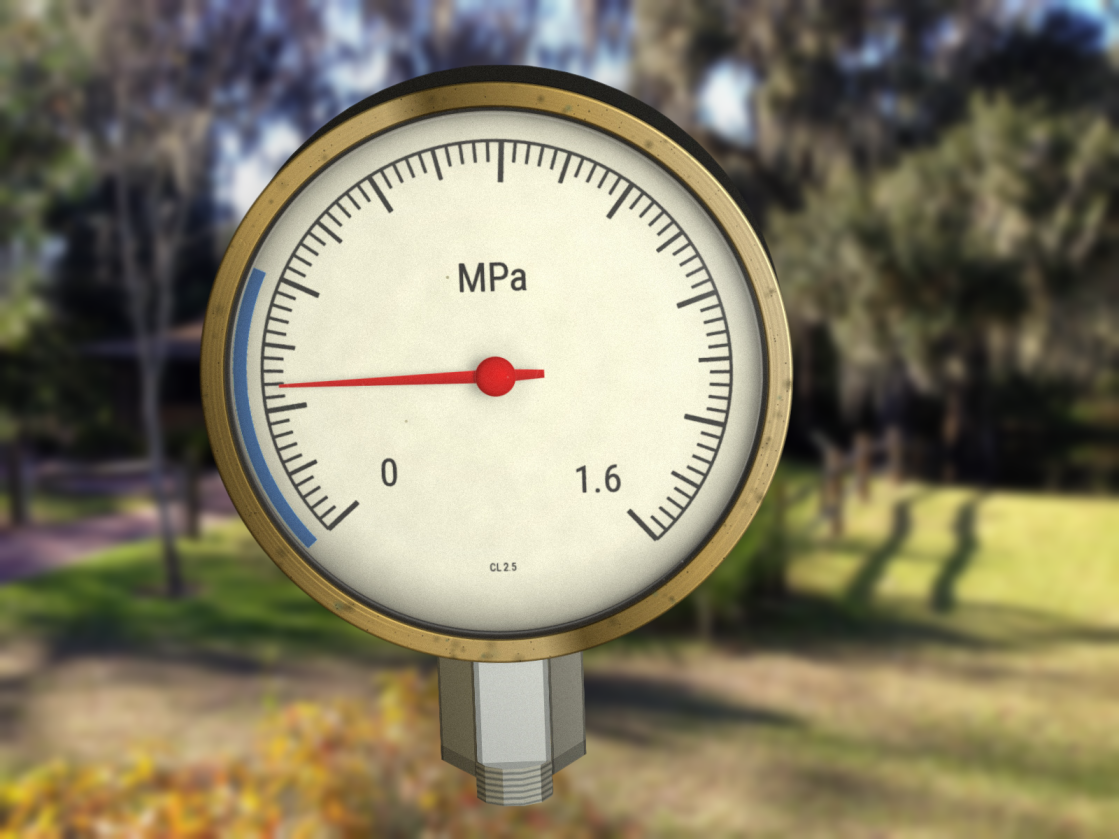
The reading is 0.24 MPa
